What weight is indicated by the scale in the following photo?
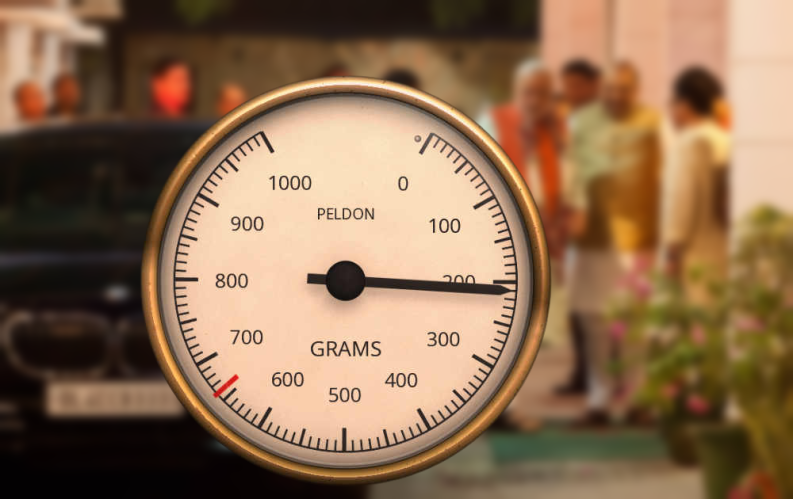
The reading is 210 g
